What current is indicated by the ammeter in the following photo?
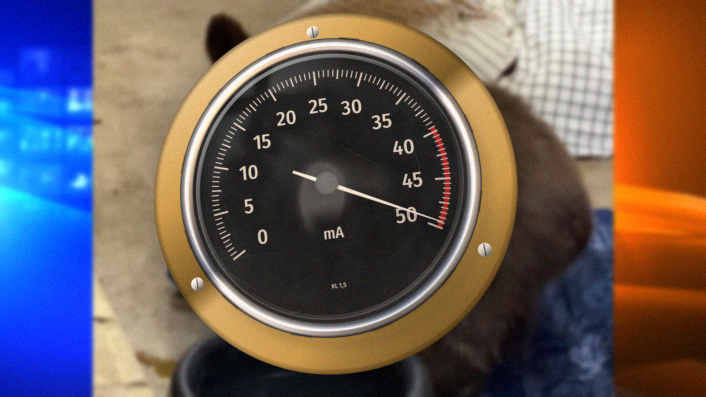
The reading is 49.5 mA
